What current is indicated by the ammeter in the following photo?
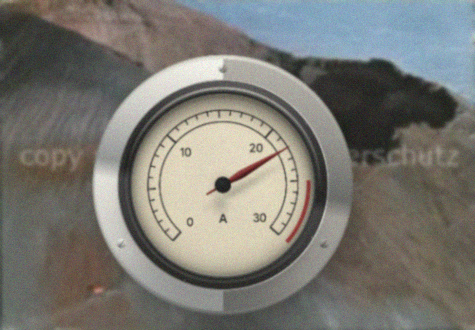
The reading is 22 A
